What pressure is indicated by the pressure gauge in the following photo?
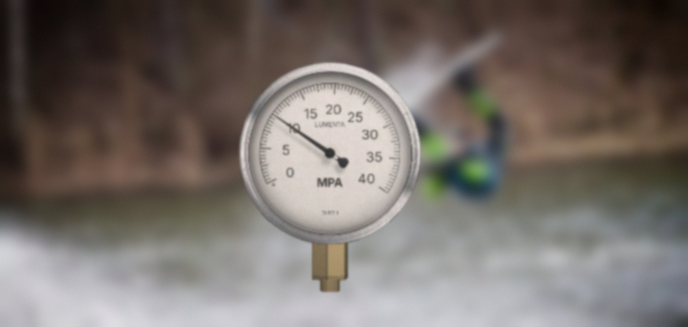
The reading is 10 MPa
